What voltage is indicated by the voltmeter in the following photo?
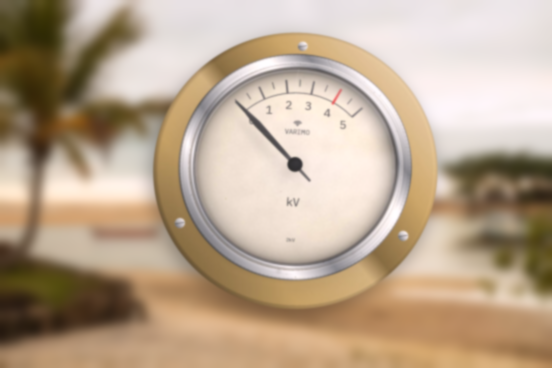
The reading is 0 kV
